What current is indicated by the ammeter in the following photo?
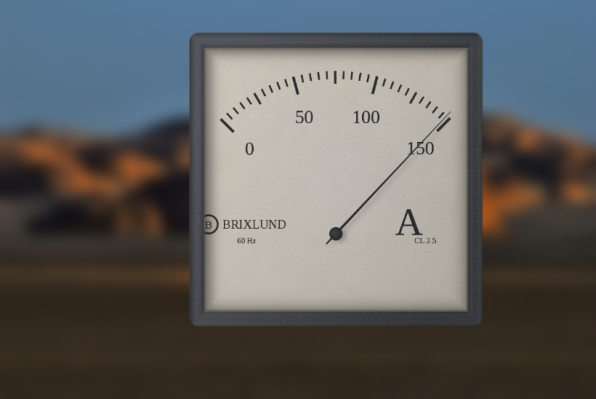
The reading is 147.5 A
